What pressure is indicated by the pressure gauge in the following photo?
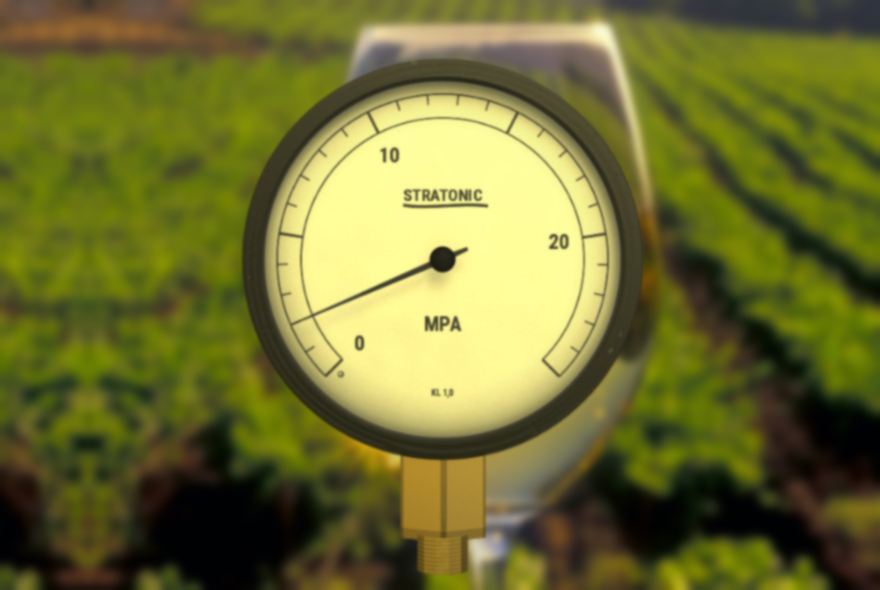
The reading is 2 MPa
